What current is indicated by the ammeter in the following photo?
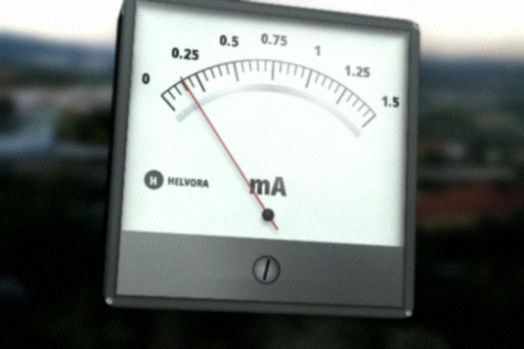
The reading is 0.15 mA
